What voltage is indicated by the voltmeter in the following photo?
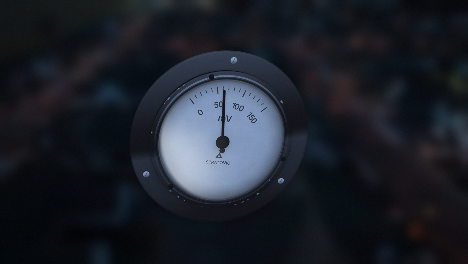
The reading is 60 mV
